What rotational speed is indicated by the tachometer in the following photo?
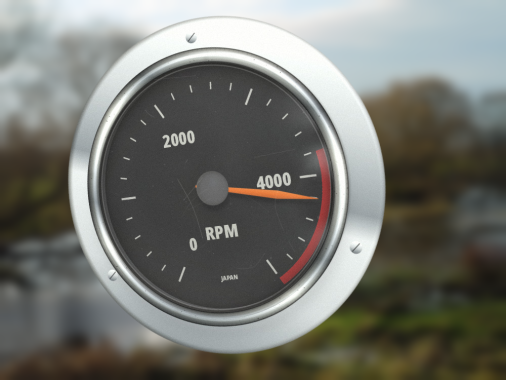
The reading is 4200 rpm
